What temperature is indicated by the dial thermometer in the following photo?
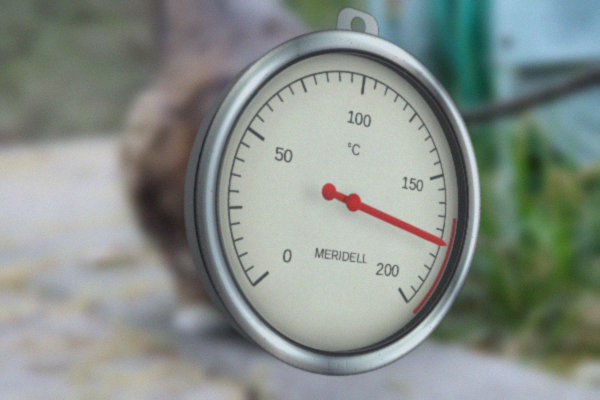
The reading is 175 °C
